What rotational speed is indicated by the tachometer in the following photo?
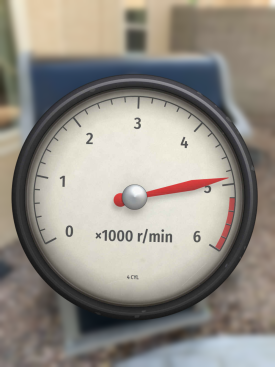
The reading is 4900 rpm
